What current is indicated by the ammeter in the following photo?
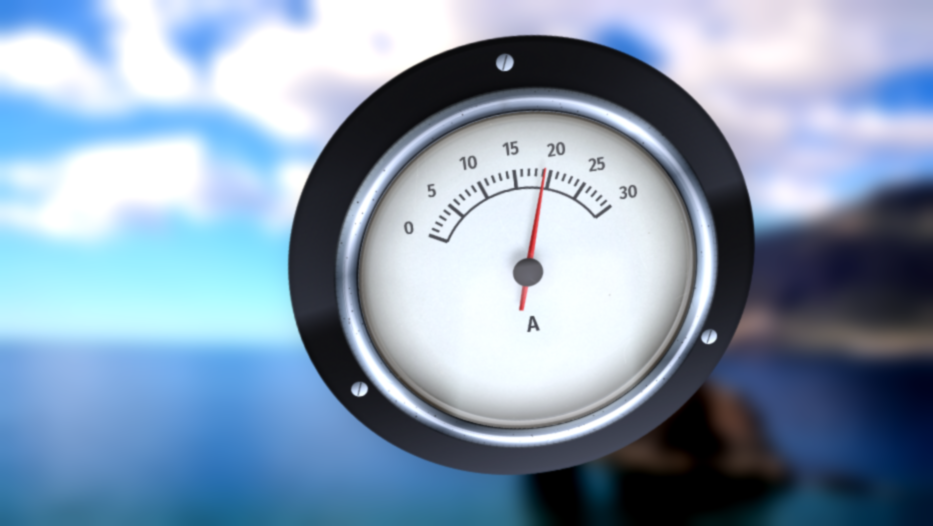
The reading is 19 A
